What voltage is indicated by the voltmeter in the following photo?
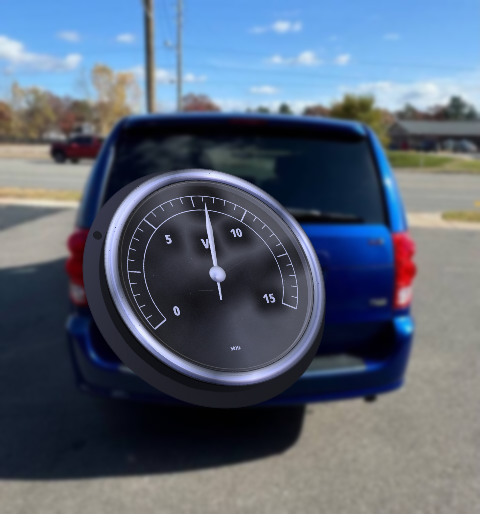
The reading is 8 V
